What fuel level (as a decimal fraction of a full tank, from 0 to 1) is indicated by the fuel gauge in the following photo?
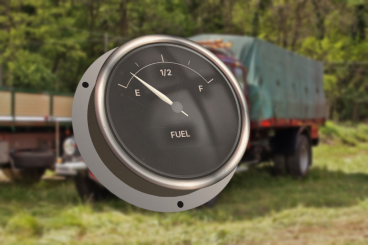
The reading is 0.125
